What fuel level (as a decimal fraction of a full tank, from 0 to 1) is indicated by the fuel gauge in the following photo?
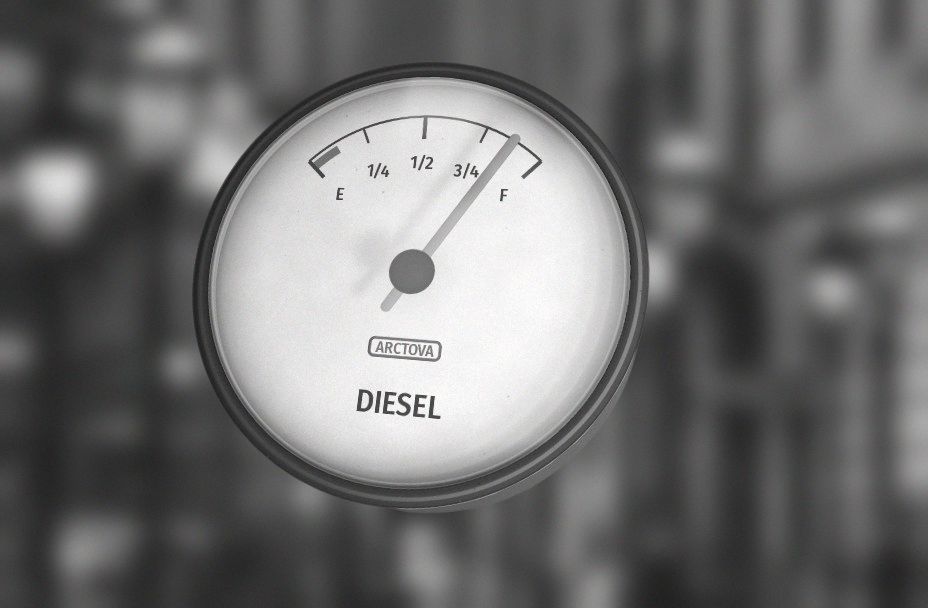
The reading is 0.875
